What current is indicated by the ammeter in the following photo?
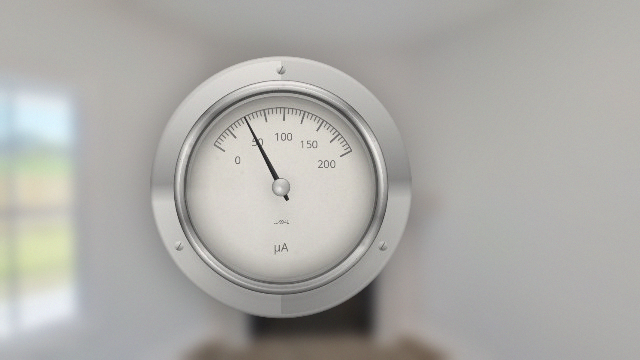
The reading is 50 µA
